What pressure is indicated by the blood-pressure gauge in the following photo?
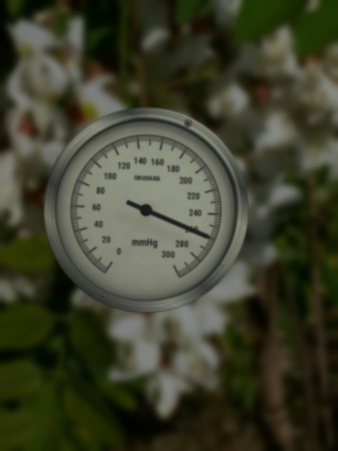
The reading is 260 mmHg
